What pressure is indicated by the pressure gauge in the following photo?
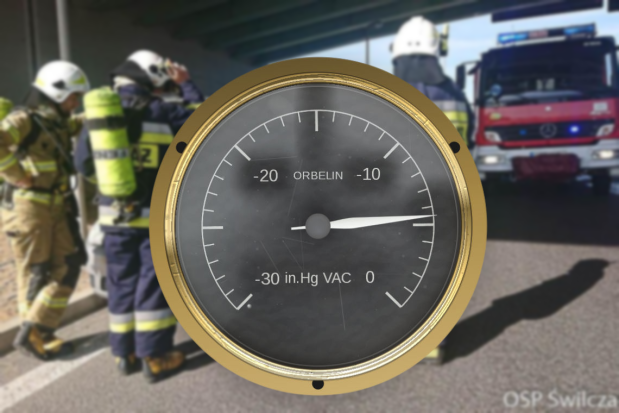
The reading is -5.5 inHg
